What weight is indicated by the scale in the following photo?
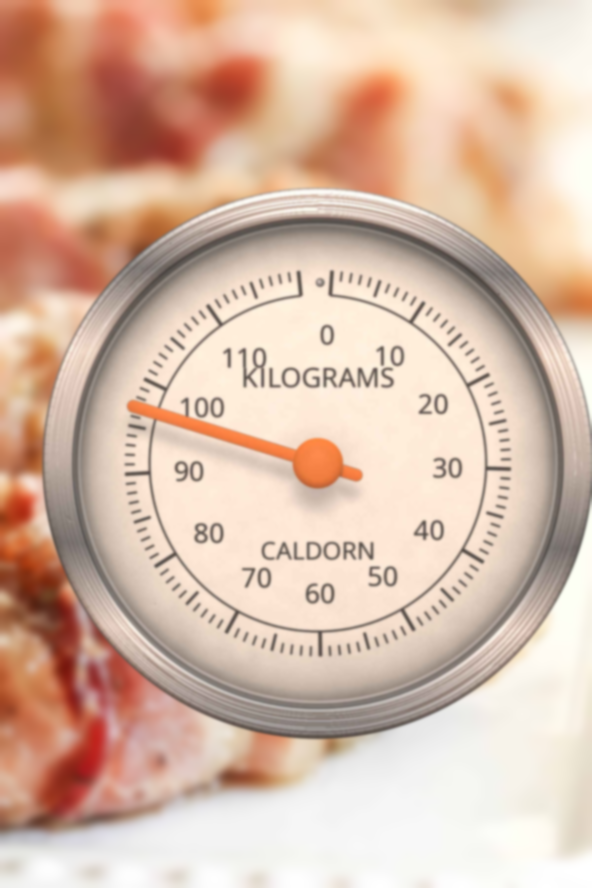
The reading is 97 kg
